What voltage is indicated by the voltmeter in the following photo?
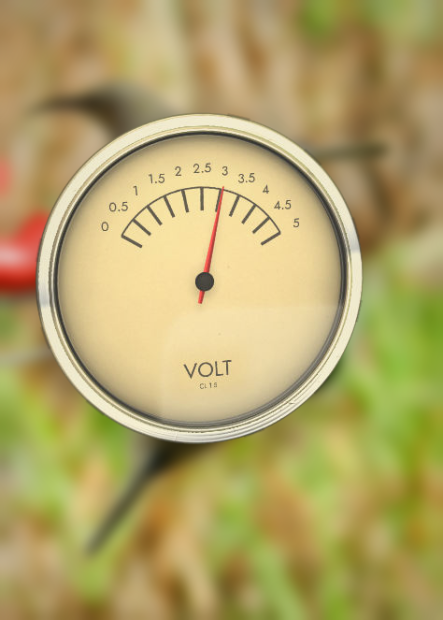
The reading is 3 V
